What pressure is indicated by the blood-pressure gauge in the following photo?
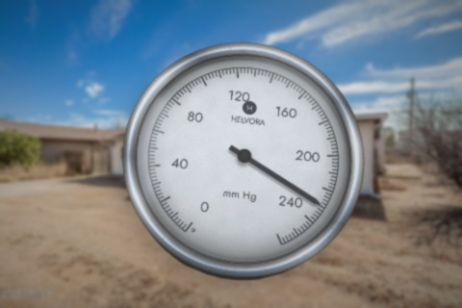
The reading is 230 mmHg
